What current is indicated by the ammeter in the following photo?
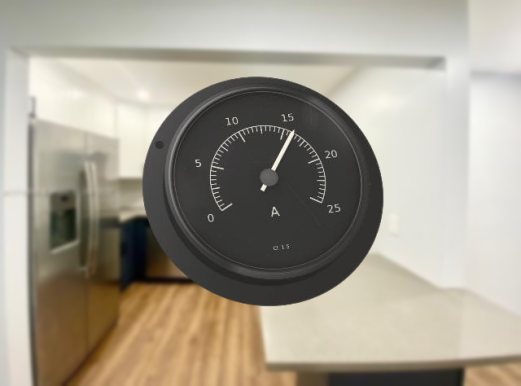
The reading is 16 A
